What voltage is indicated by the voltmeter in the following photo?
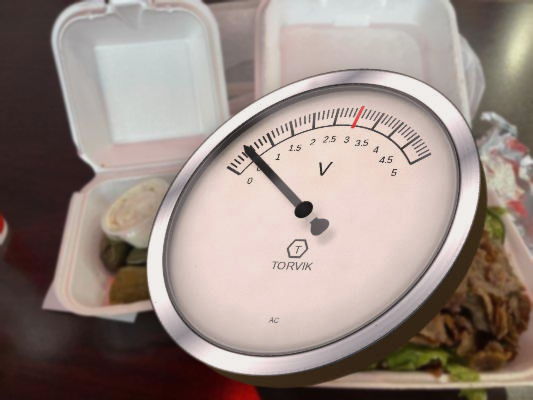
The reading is 0.5 V
